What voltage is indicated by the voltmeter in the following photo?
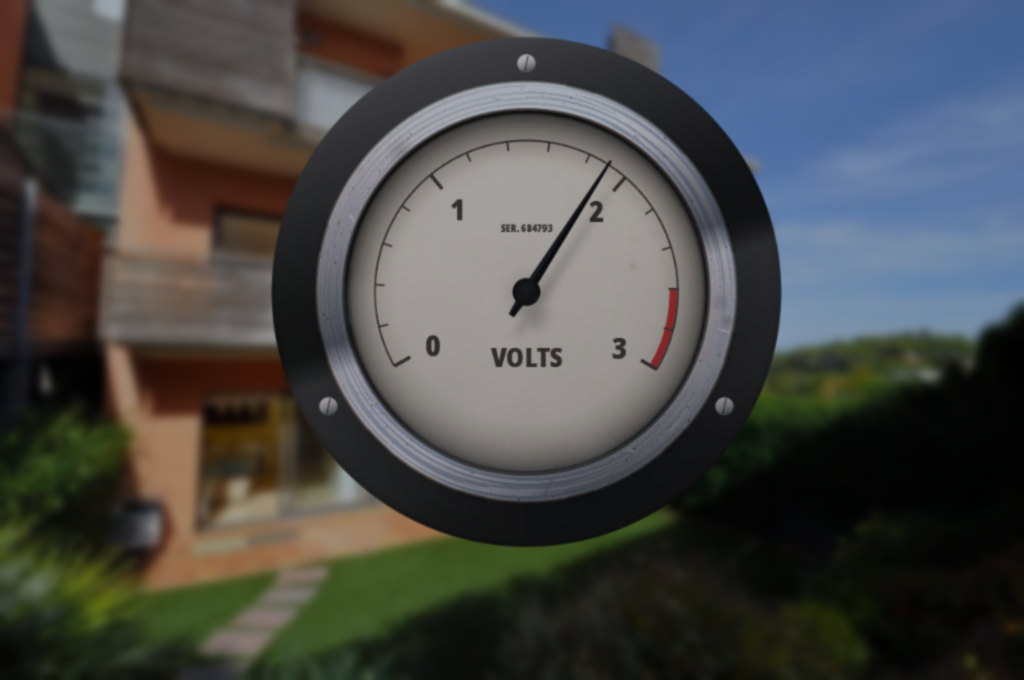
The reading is 1.9 V
